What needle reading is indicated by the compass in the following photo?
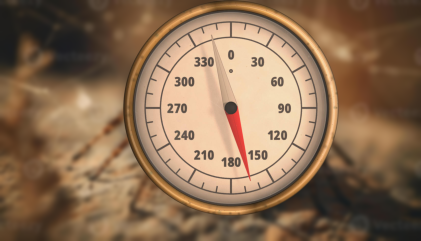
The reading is 165 °
